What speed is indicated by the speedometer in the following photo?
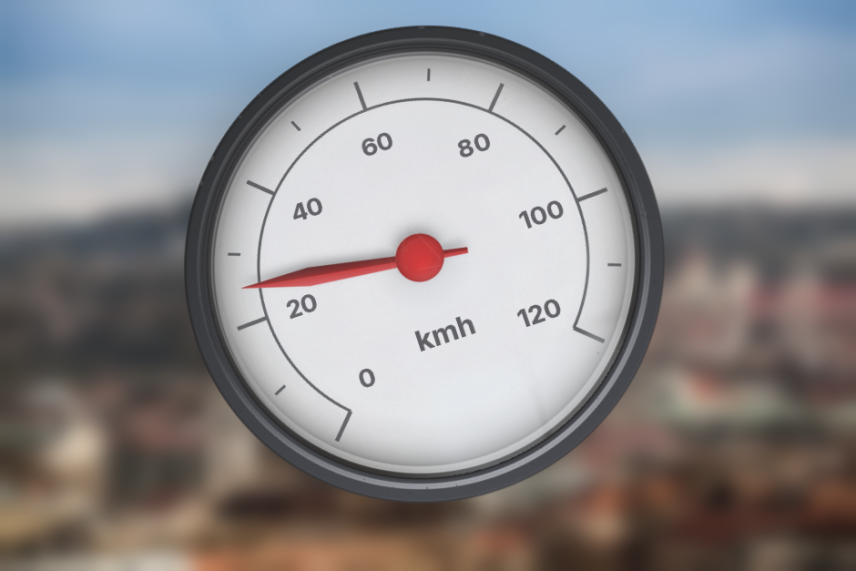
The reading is 25 km/h
